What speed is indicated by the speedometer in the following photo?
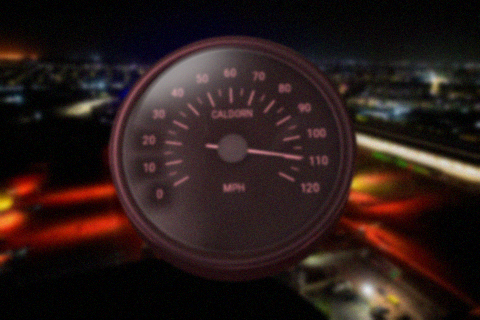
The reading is 110 mph
